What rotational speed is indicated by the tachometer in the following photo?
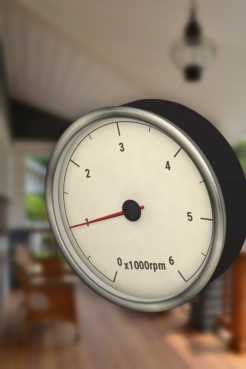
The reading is 1000 rpm
